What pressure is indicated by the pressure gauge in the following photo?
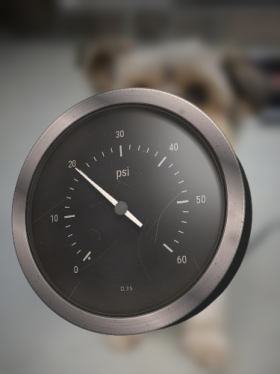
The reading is 20 psi
